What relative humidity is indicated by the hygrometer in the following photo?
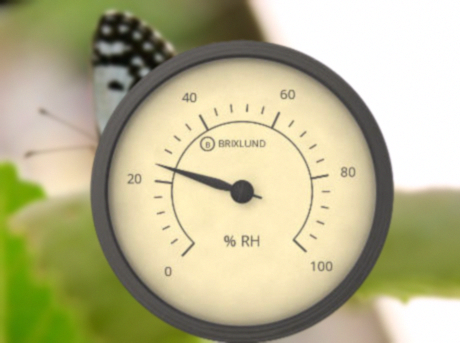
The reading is 24 %
